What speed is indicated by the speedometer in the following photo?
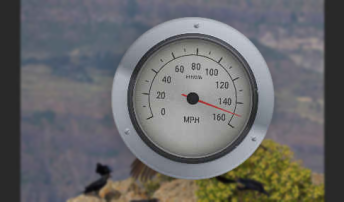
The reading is 150 mph
